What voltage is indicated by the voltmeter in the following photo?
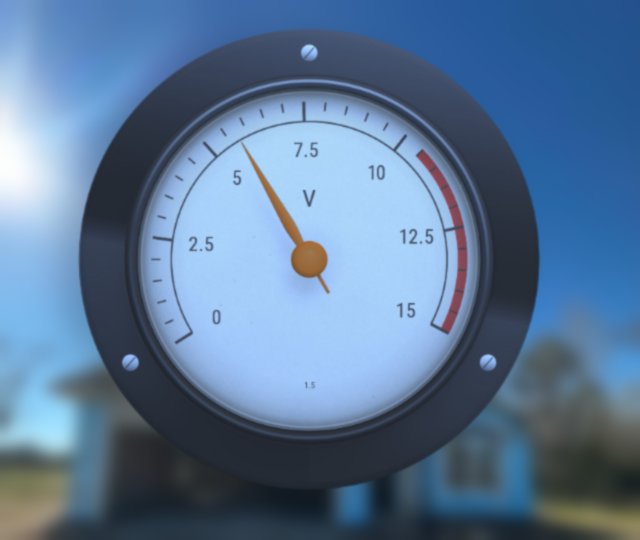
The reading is 5.75 V
